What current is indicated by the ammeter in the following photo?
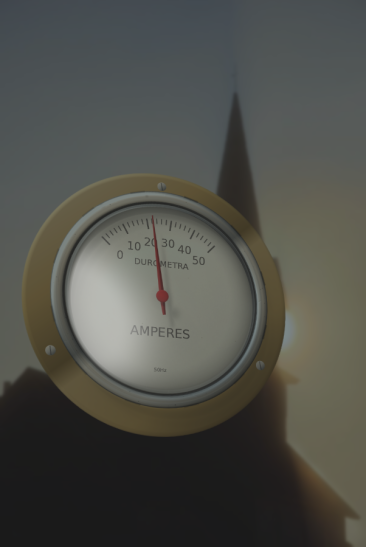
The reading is 22 A
